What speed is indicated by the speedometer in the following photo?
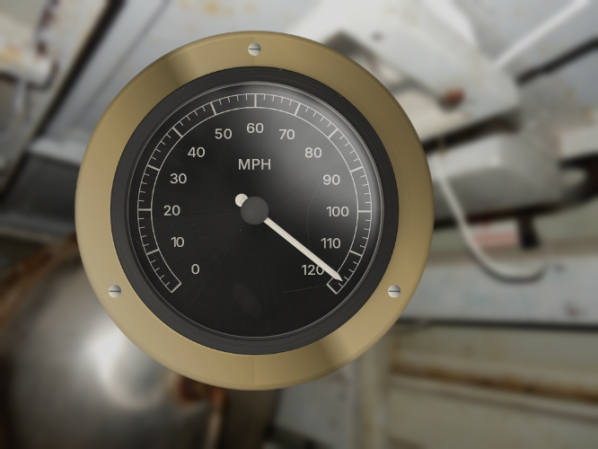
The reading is 117 mph
